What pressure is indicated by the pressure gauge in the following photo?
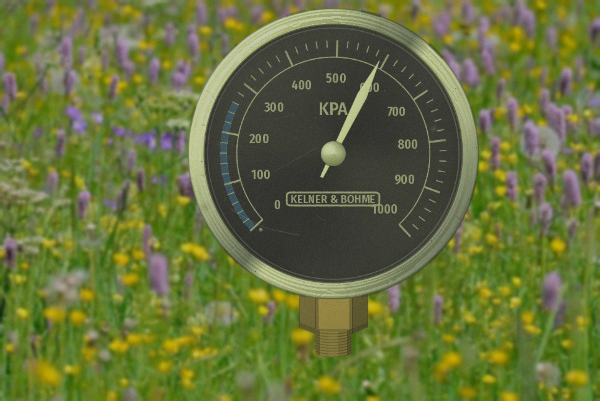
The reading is 590 kPa
